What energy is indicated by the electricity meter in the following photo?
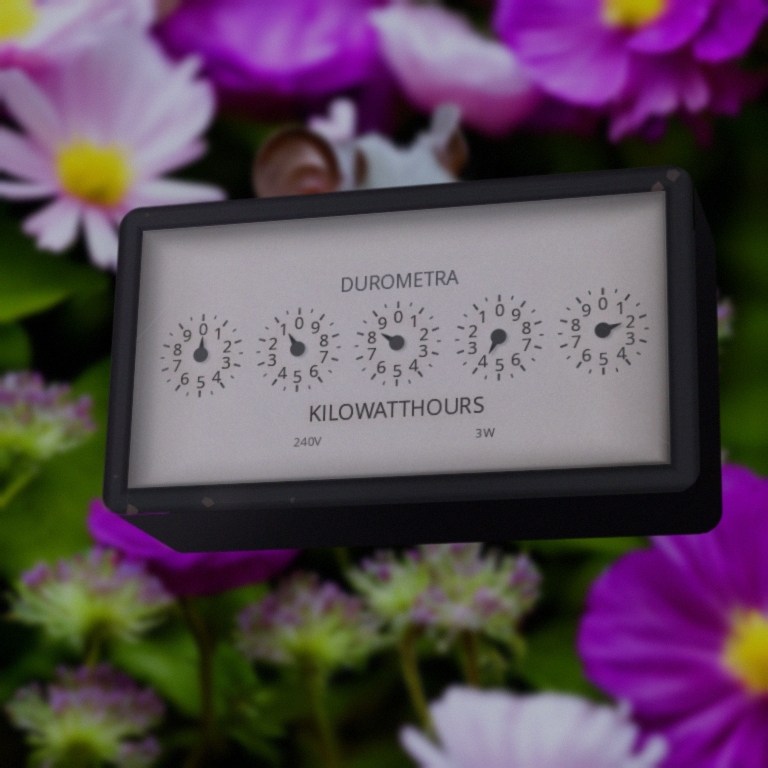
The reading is 842 kWh
